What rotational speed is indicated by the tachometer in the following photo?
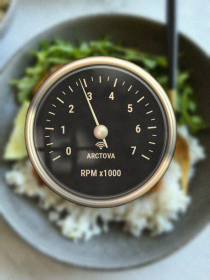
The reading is 2875 rpm
